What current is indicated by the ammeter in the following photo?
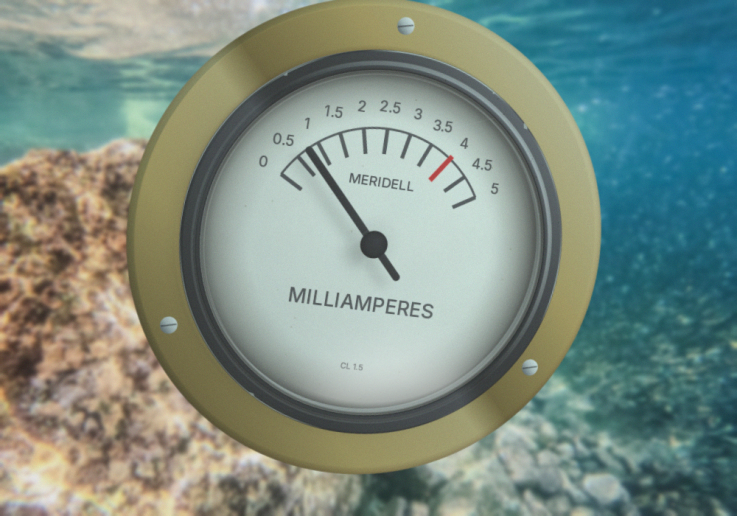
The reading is 0.75 mA
